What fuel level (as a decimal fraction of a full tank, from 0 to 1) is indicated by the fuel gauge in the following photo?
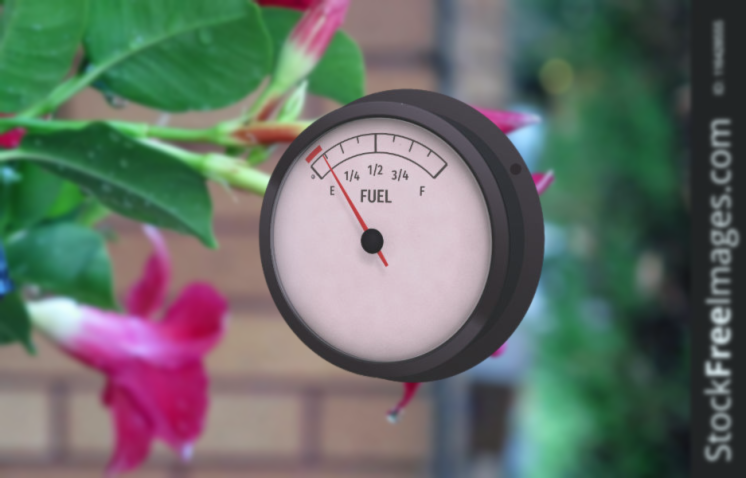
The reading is 0.125
